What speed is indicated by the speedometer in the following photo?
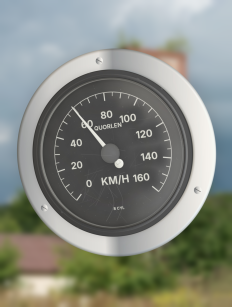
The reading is 60 km/h
